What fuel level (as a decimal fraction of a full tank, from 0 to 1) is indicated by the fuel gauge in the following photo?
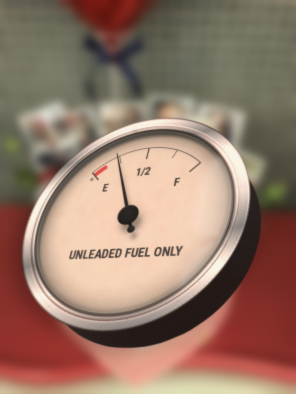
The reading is 0.25
